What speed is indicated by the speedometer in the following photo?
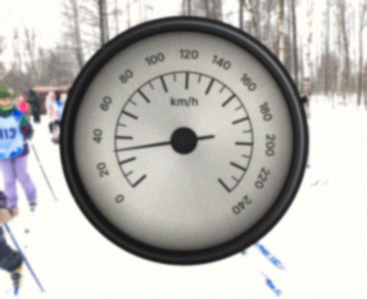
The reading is 30 km/h
